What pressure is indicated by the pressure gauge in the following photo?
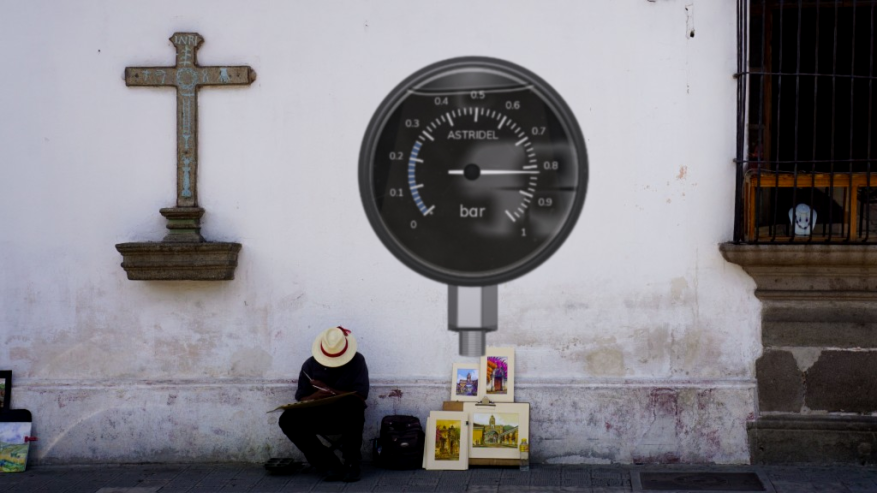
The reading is 0.82 bar
